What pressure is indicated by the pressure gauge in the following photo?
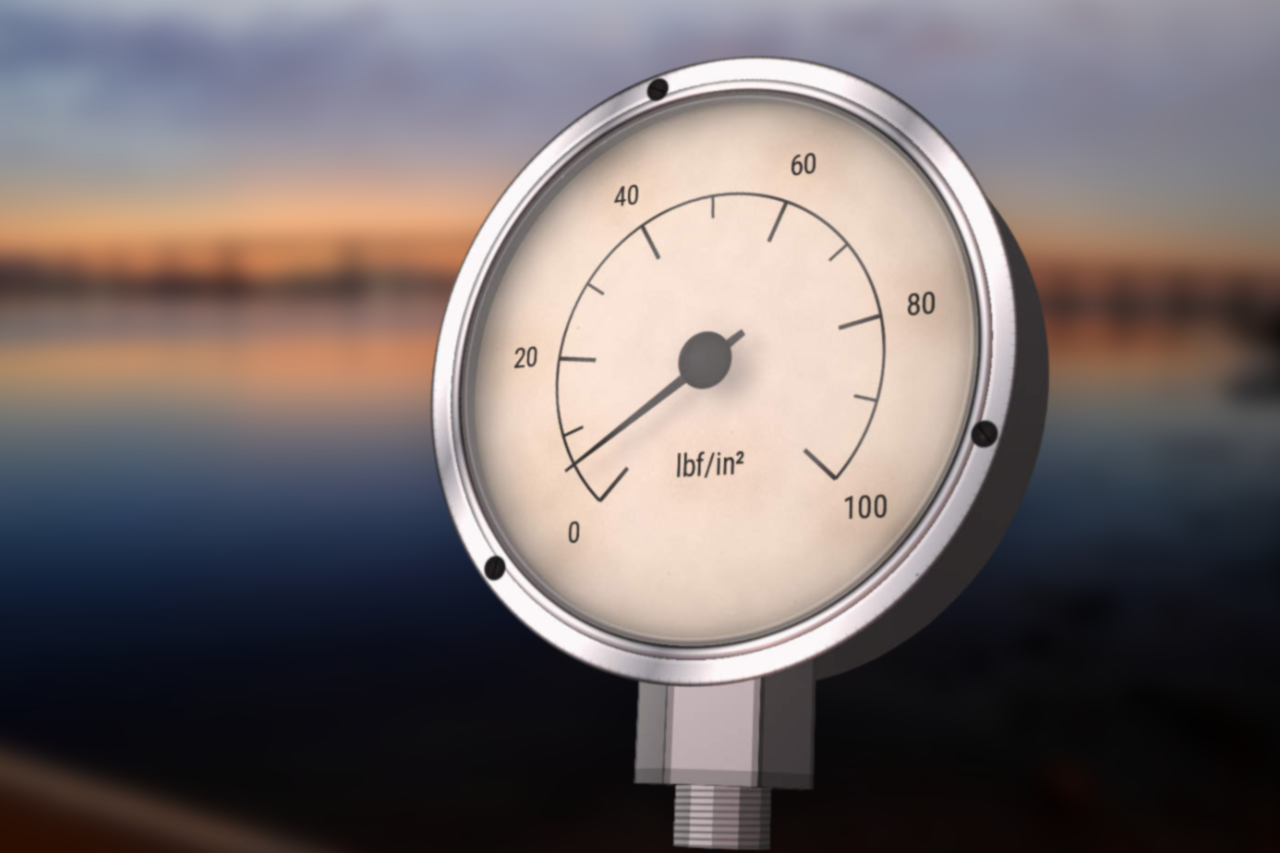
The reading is 5 psi
